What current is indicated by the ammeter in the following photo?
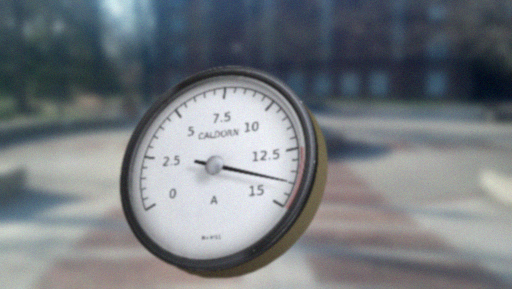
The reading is 14 A
